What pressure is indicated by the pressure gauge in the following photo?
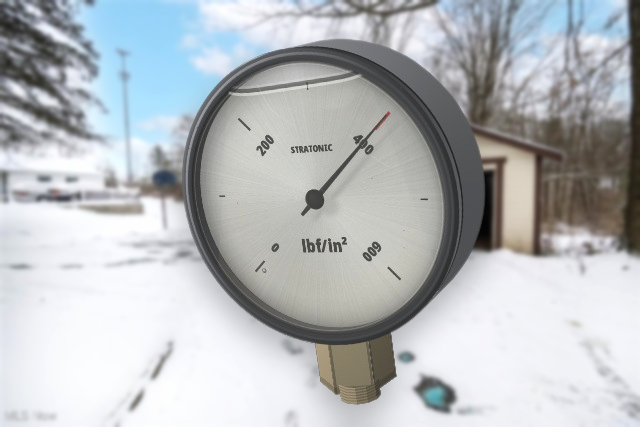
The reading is 400 psi
